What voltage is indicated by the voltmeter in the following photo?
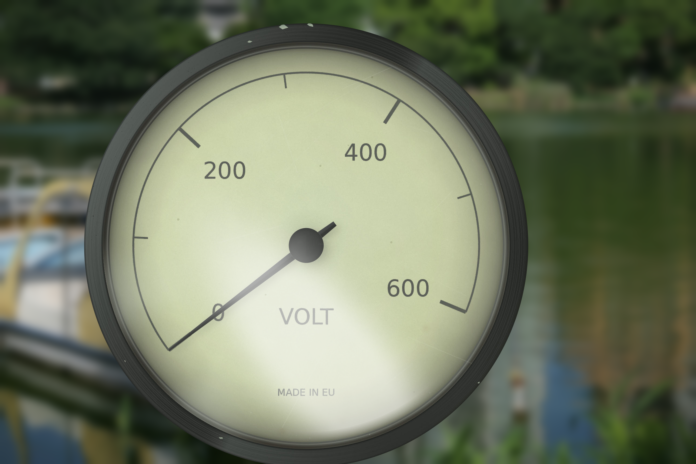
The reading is 0 V
